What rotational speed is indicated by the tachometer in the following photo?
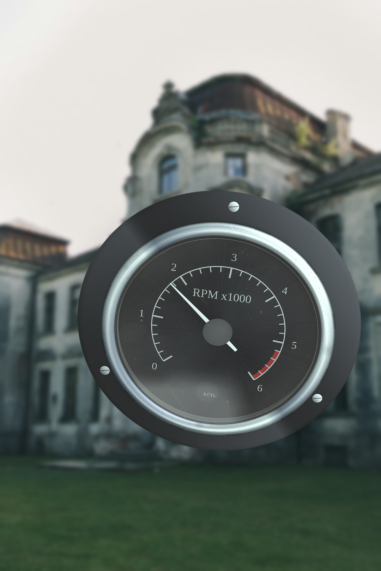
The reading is 1800 rpm
